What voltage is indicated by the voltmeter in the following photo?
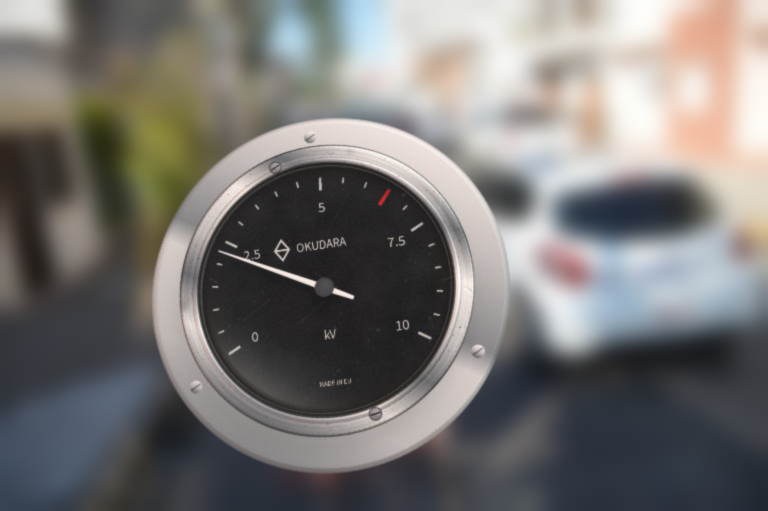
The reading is 2.25 kV
